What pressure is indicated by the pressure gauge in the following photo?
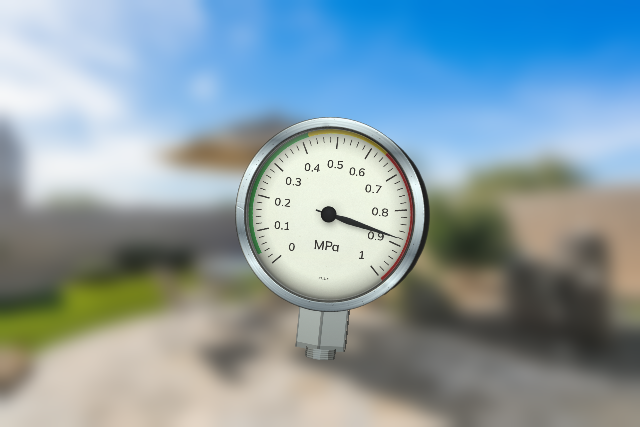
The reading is 0.88 MPa
